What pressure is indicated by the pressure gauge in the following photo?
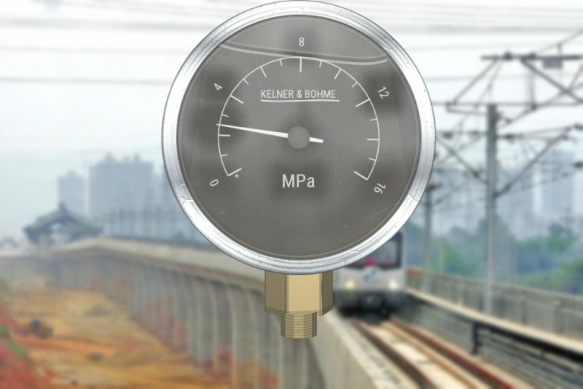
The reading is 2.5 MPa
